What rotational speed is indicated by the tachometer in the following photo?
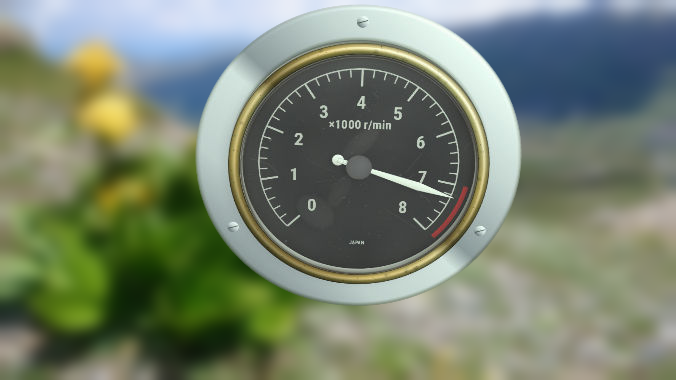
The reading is 7200 rpm
